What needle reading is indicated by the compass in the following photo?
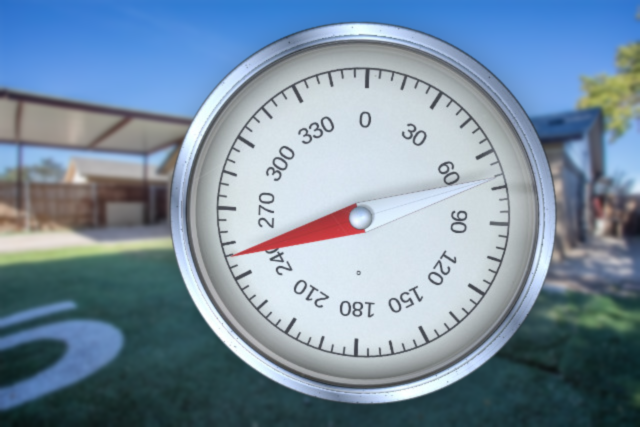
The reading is 250 °
